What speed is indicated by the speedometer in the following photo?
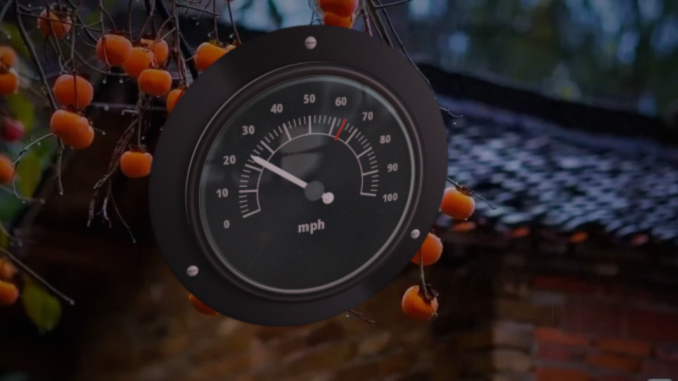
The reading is 24 mph
